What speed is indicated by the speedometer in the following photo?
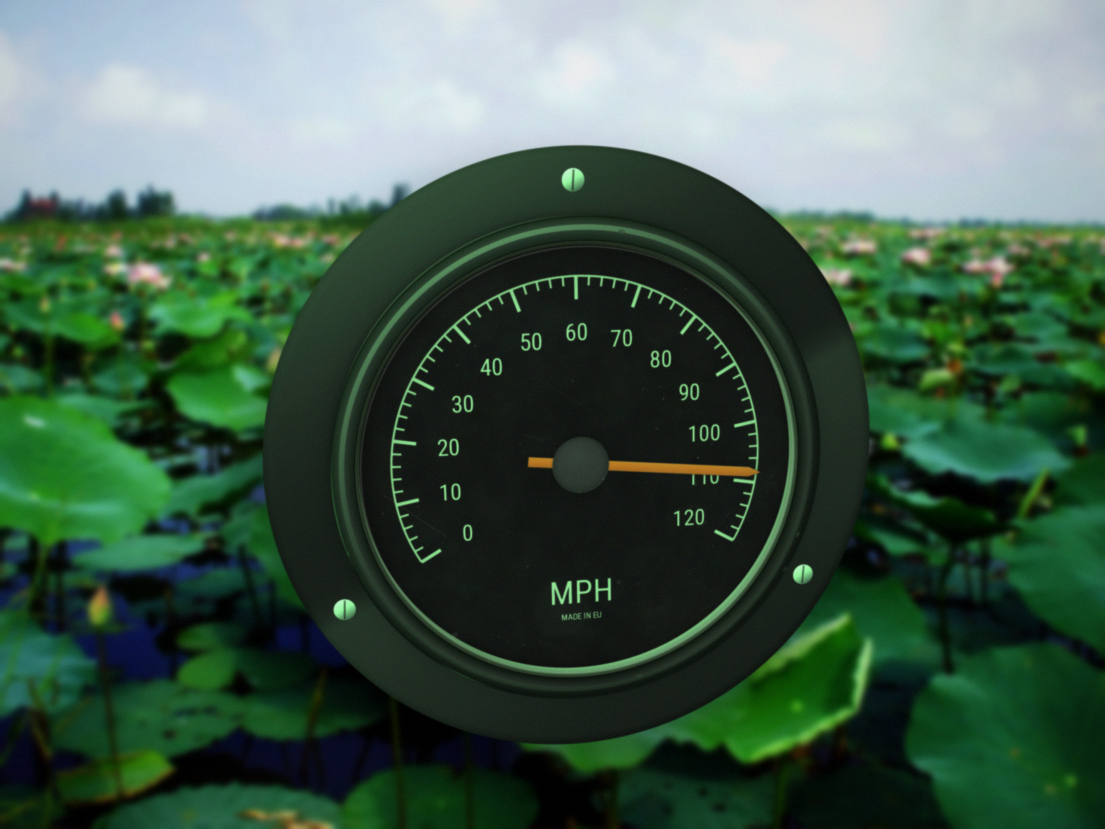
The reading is 108 mph
